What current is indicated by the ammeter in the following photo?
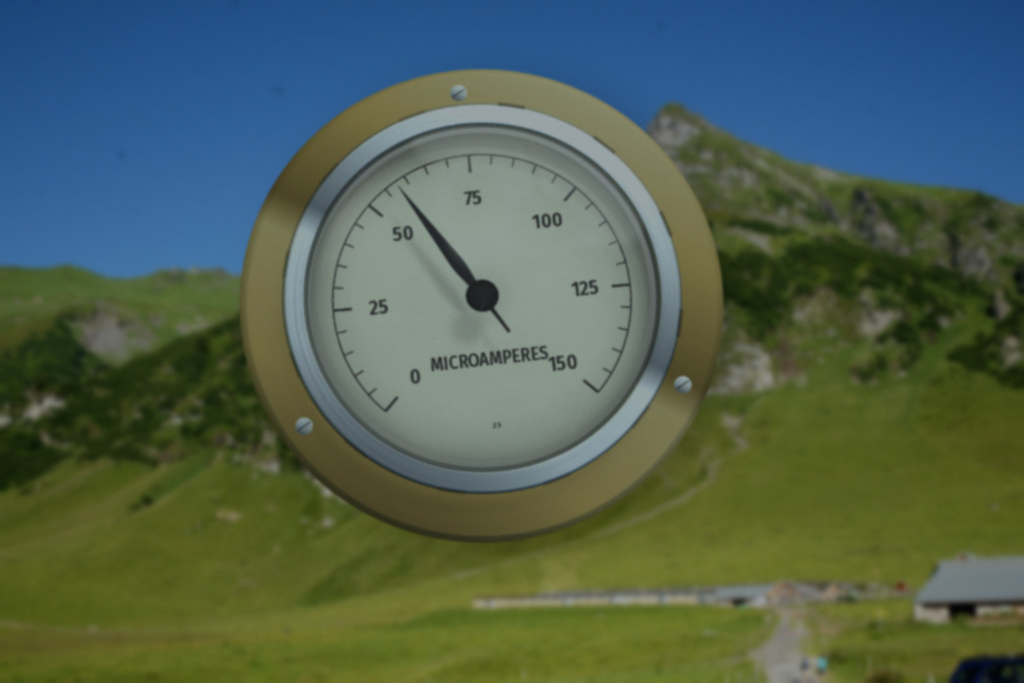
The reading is 57.5 µA
